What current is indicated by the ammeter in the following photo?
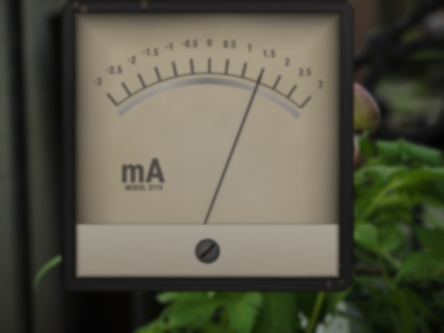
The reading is 1.5 mA
